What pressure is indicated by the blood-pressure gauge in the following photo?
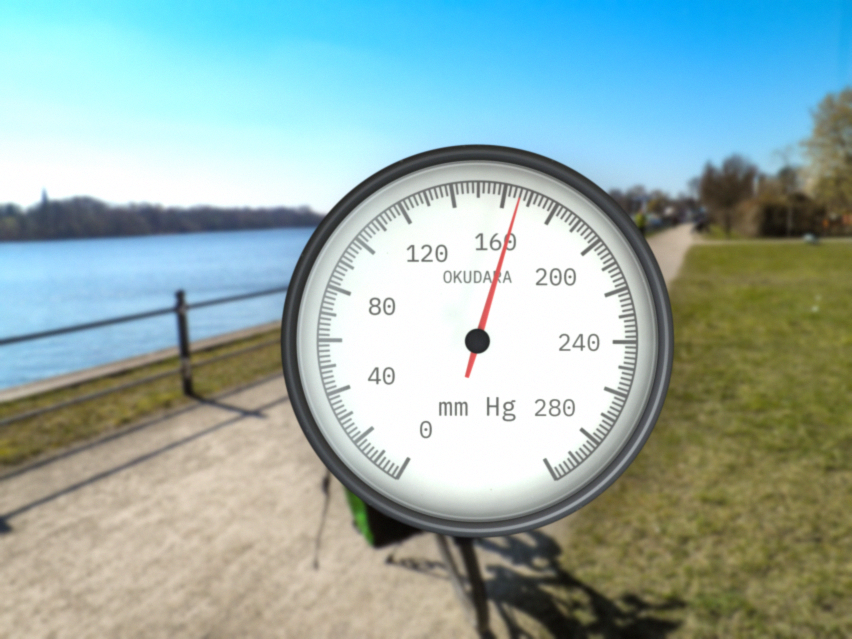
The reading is 166 mmHg
